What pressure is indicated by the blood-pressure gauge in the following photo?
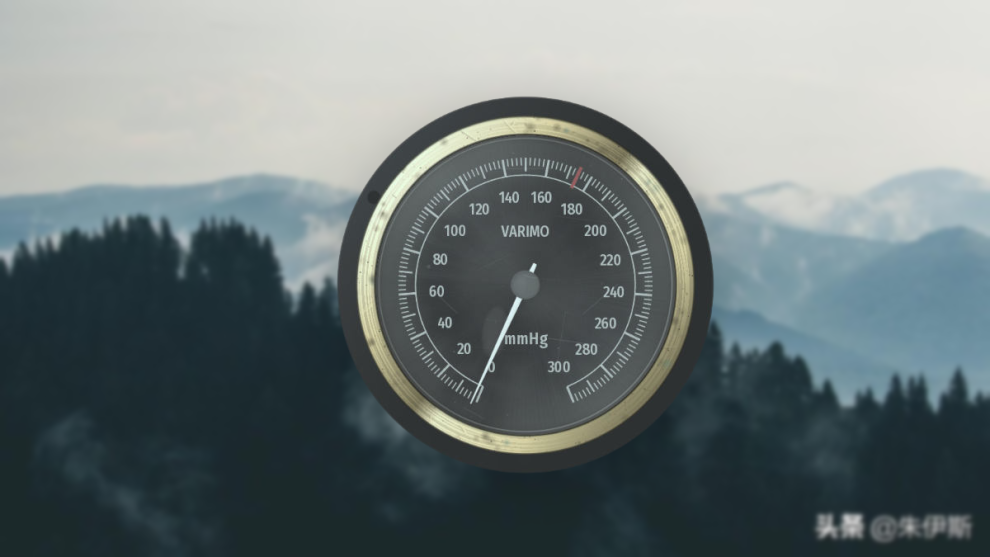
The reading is 2 mmHg
